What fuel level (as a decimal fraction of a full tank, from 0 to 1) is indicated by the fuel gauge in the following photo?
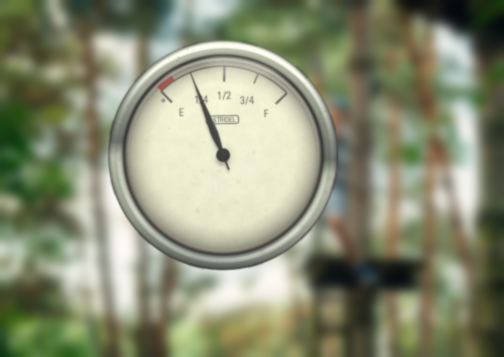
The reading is 0.25
